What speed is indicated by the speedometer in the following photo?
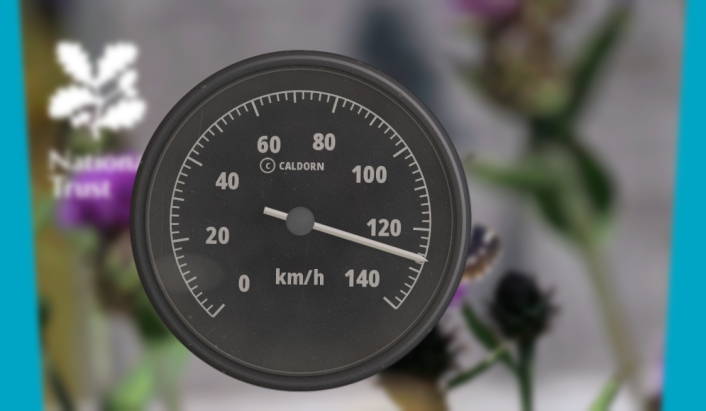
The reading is 127 km/h
